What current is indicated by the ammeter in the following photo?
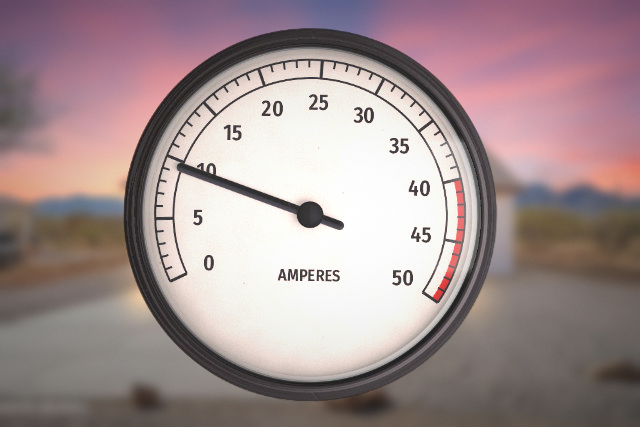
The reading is 9.5 A
